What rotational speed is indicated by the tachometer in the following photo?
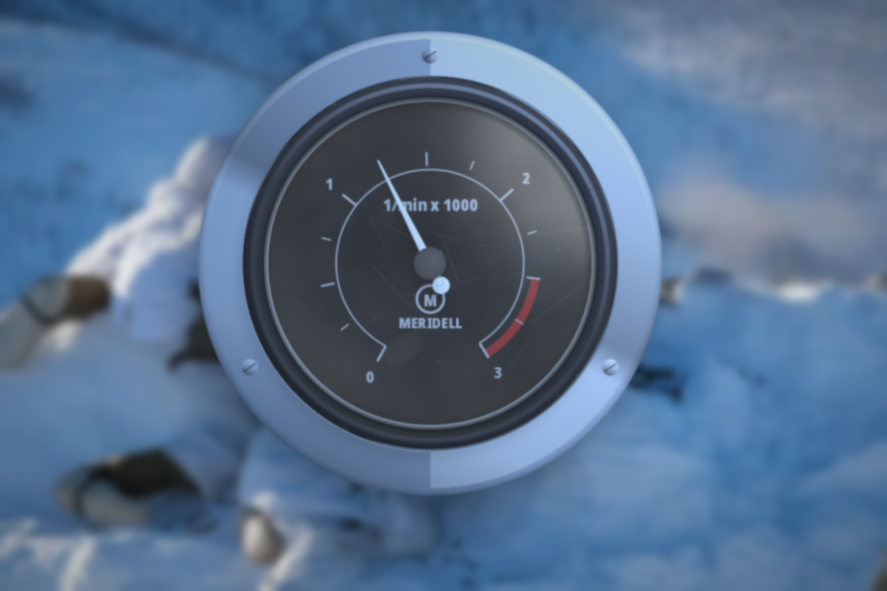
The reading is 1250 rpm
